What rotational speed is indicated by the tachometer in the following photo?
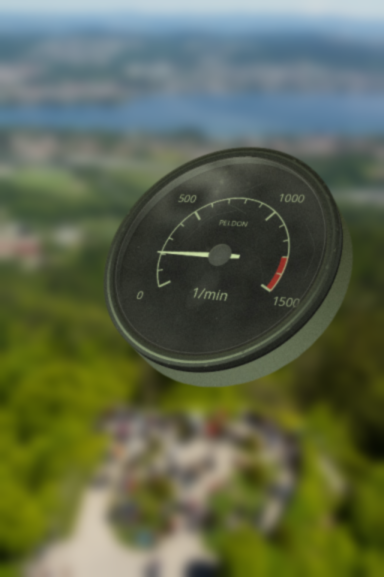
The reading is 200 rpm
